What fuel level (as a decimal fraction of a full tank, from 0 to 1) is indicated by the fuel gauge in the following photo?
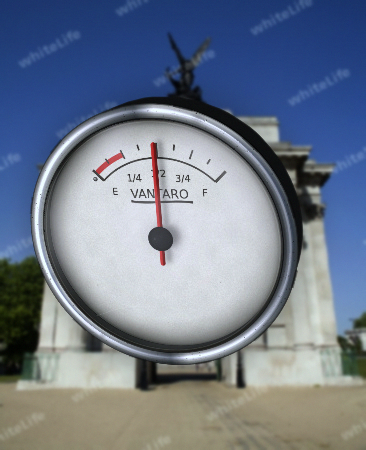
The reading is 0.5
